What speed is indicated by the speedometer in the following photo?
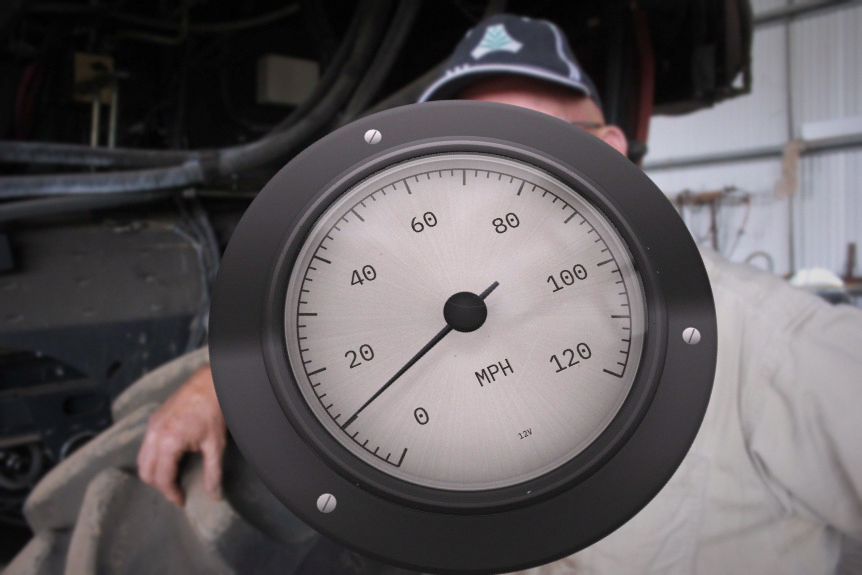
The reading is 10 mph
